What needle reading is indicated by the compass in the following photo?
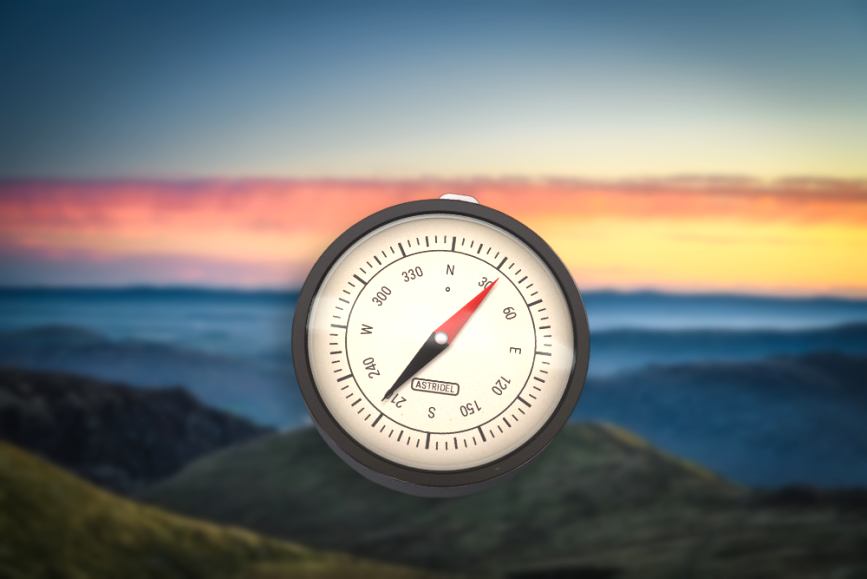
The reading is 35 °
